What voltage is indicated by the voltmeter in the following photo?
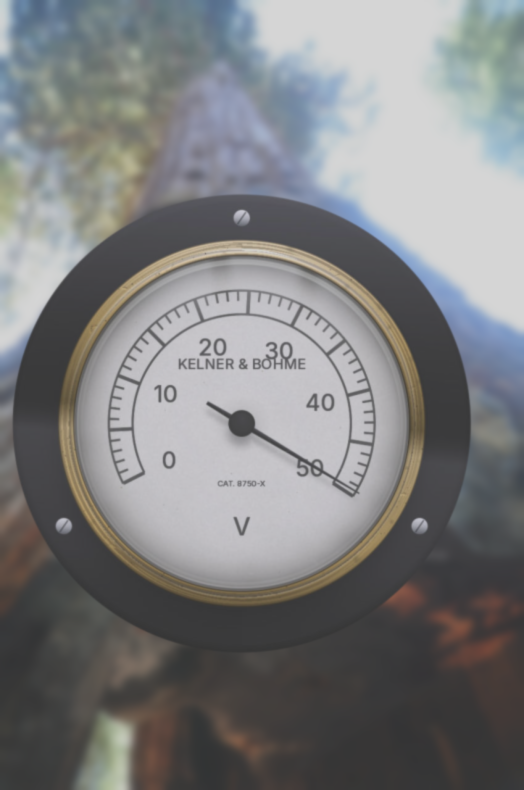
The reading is 49.5 V
